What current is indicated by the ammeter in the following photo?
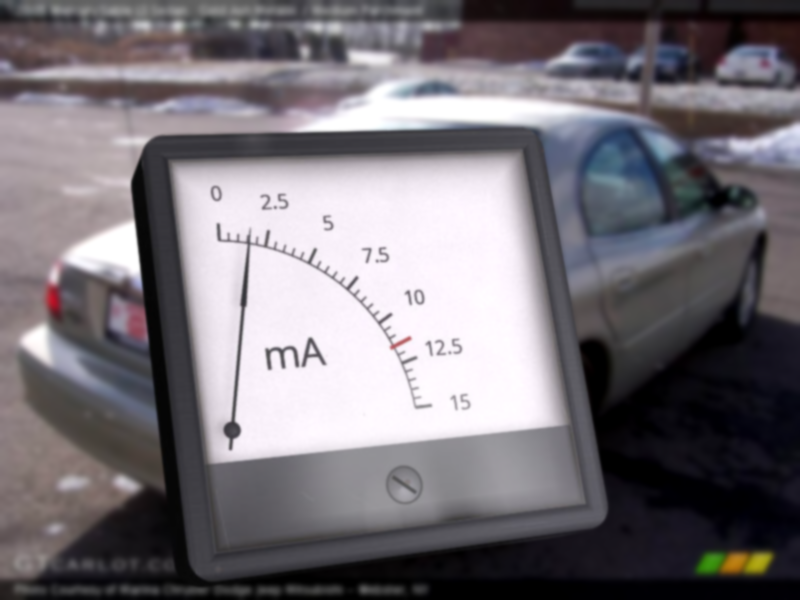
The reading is 1.5 mA
